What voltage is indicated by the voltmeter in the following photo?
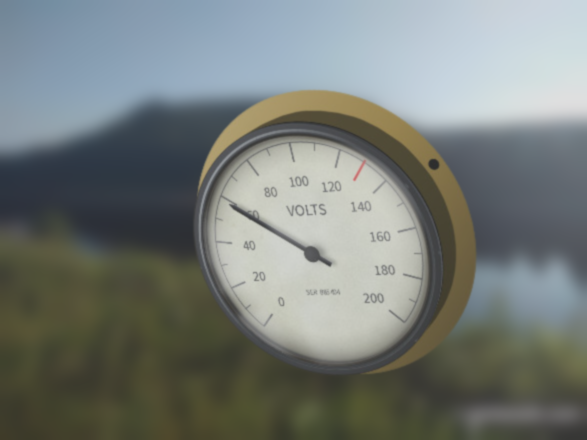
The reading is 60 V
